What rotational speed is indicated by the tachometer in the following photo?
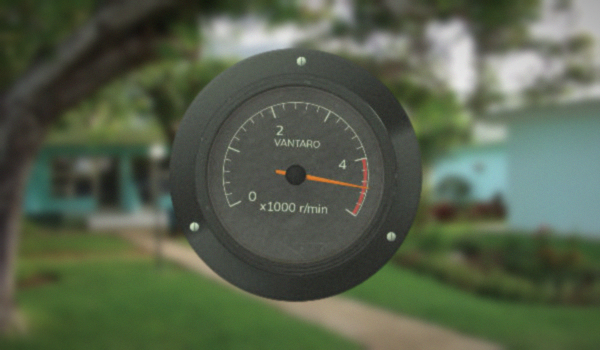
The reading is 4500 rpm
